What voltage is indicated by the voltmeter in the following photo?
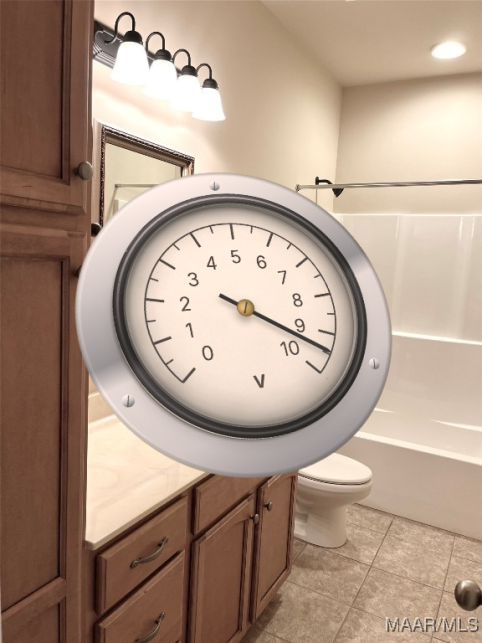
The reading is 9.5 V
